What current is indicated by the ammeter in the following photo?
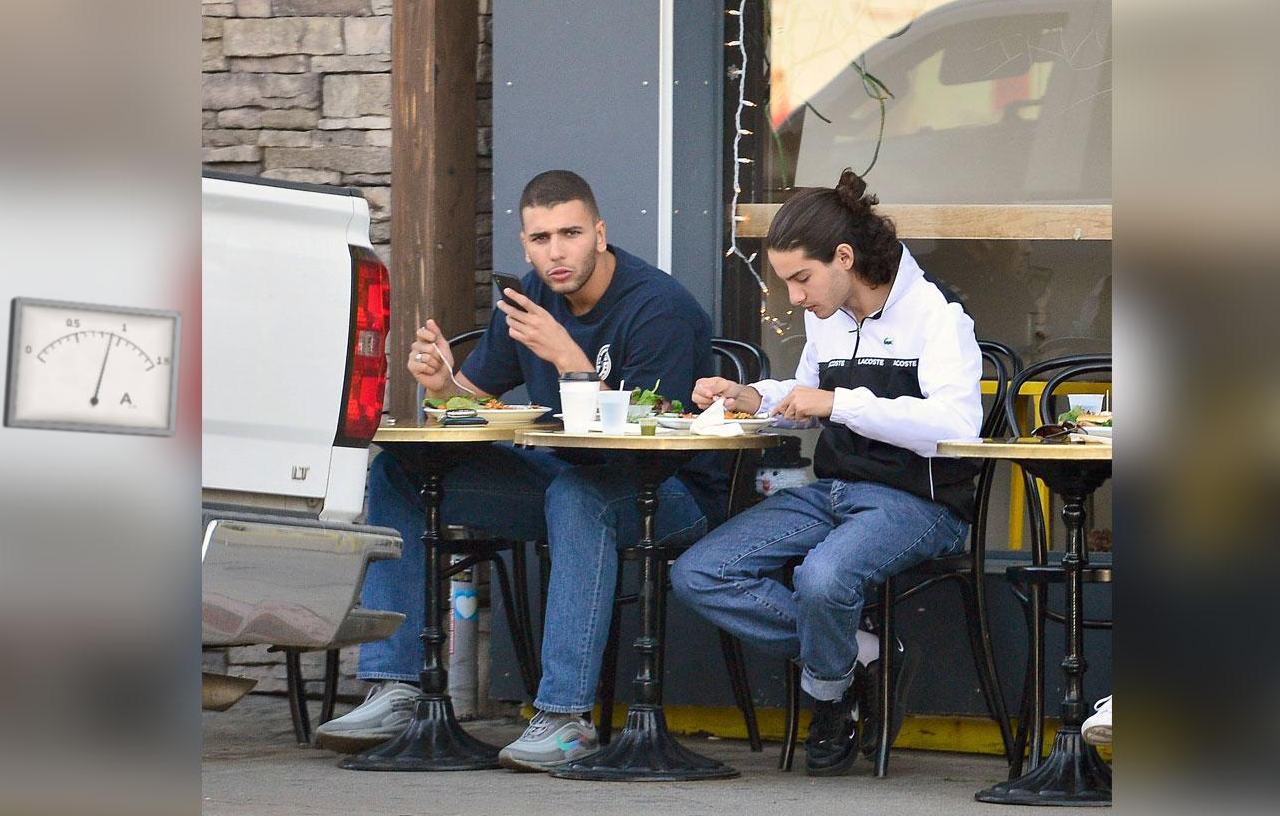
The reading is 0.9 A
